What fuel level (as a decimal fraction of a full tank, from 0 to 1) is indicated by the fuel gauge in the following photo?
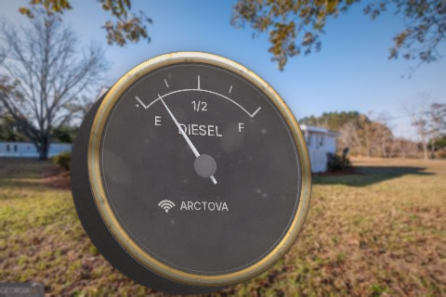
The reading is 0.125
